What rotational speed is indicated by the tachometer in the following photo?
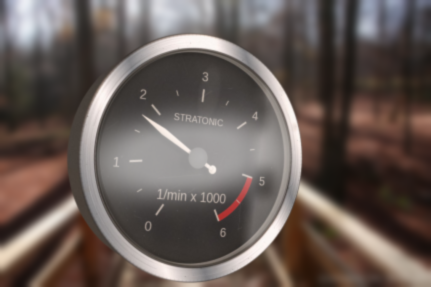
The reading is 1750 rpm
